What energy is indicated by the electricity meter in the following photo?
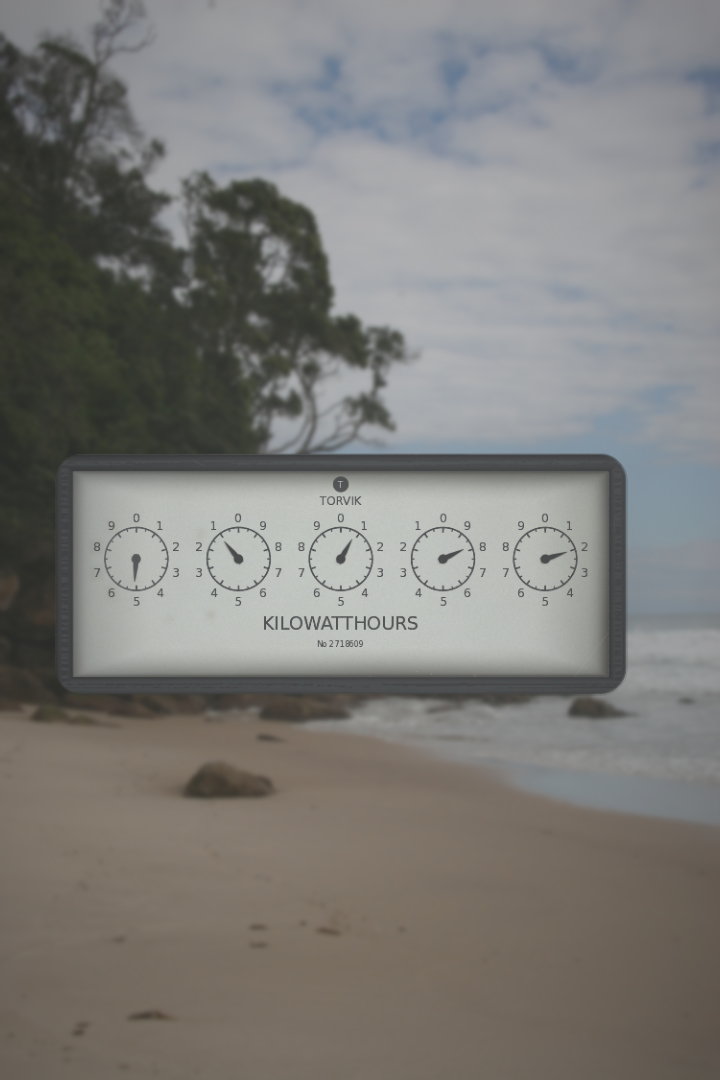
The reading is 51082 kWh
